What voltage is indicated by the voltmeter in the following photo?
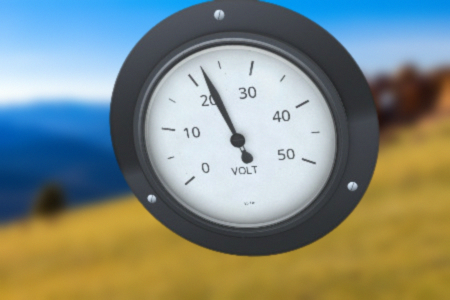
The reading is 22.5 V
